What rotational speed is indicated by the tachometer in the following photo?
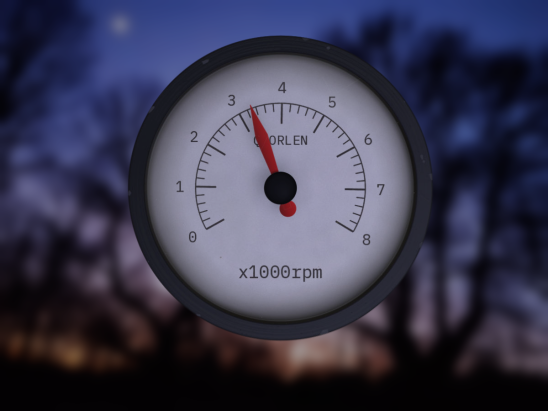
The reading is 3300 rpm
